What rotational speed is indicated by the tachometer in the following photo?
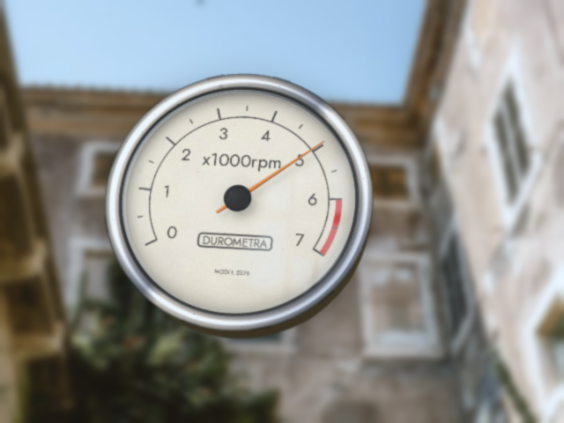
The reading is 5000 rpm
